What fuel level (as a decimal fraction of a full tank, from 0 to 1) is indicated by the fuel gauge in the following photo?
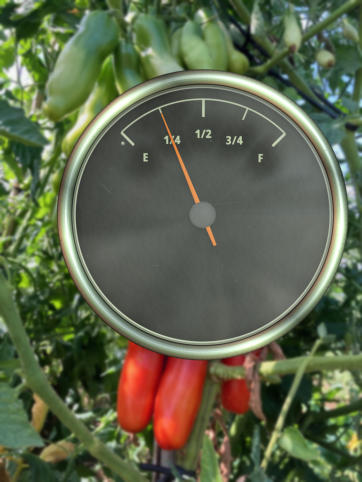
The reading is 0.25
